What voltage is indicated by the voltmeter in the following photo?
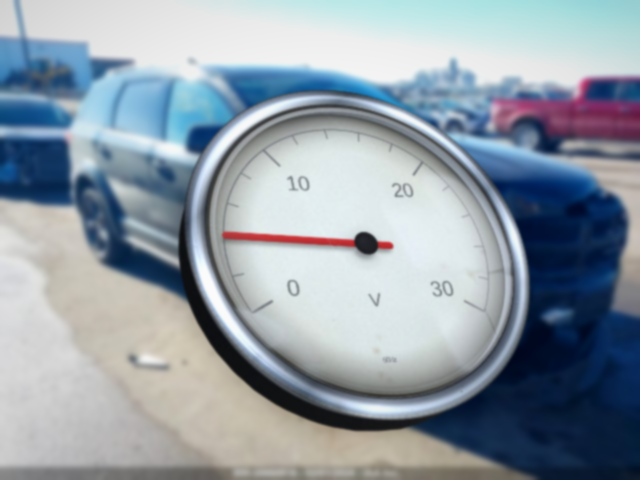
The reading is 4 V
